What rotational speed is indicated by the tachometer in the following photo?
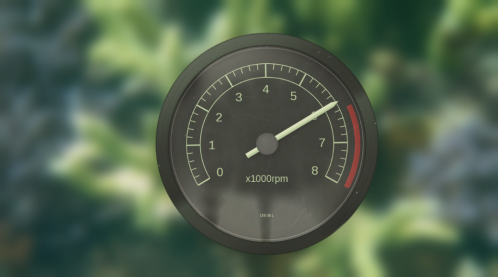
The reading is 6000 rpm
